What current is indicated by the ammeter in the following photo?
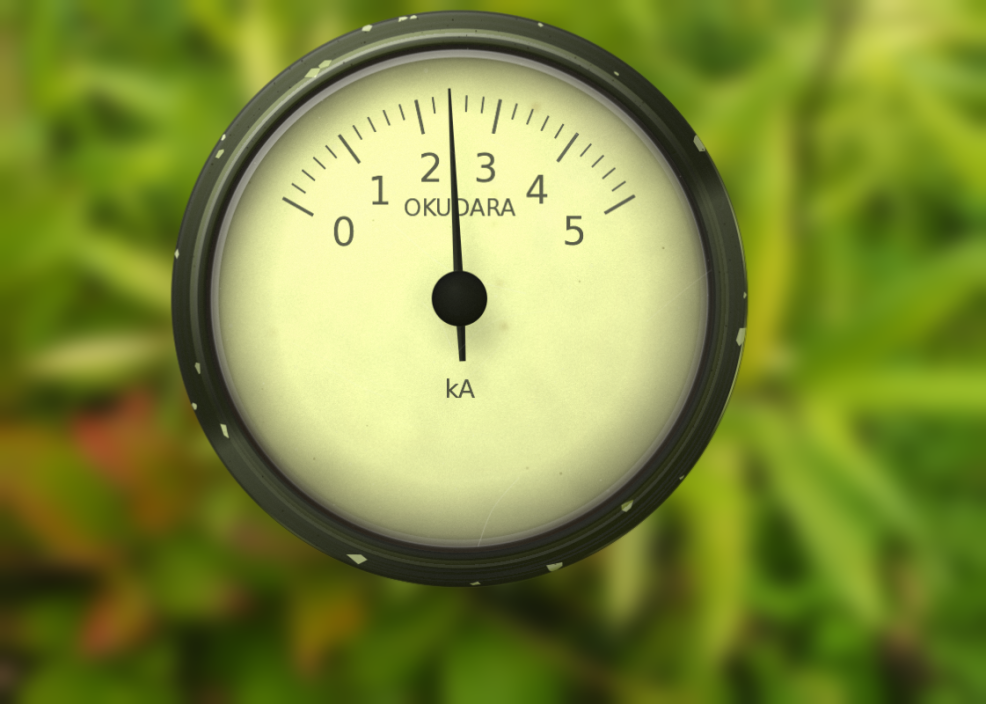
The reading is 2.4 kA
